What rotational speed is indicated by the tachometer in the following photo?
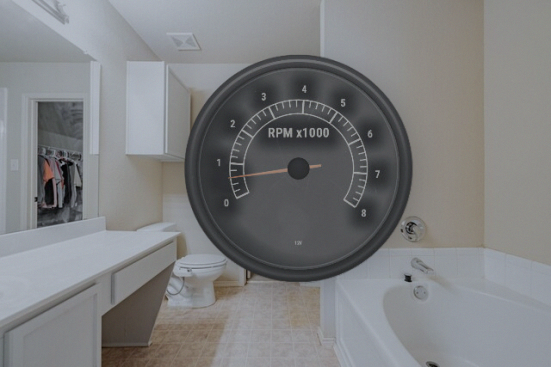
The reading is 600 rpm
